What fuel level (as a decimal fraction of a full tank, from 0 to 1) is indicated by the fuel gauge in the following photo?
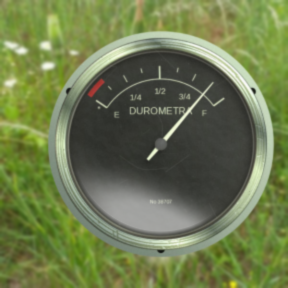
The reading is 0.875
